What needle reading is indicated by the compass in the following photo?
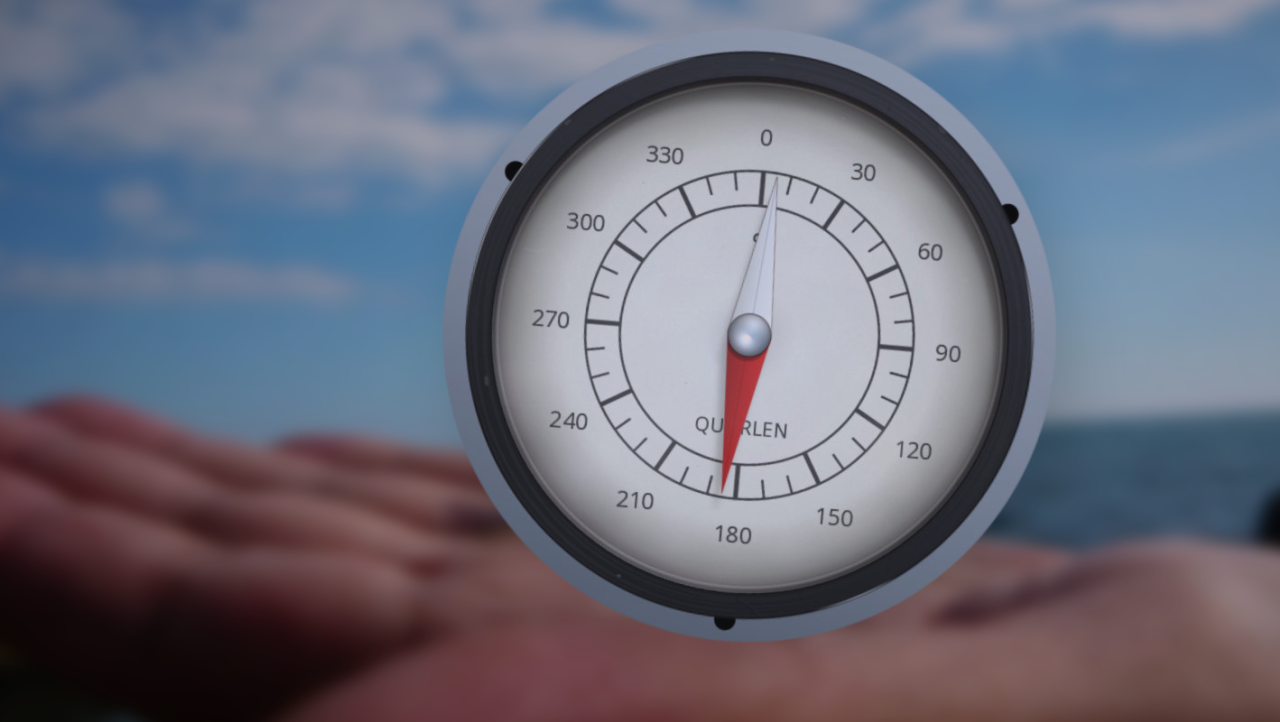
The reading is 185 °
